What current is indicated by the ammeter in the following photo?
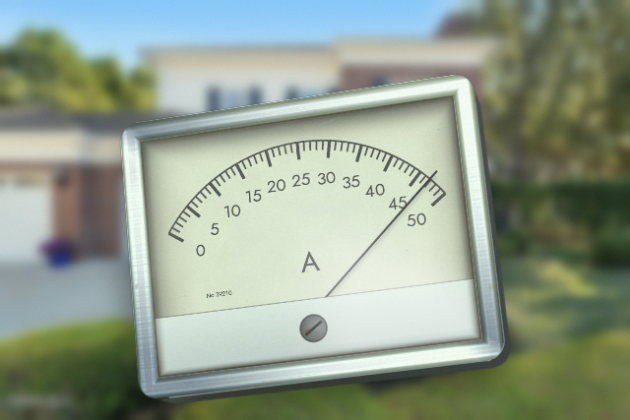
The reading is 47 A
